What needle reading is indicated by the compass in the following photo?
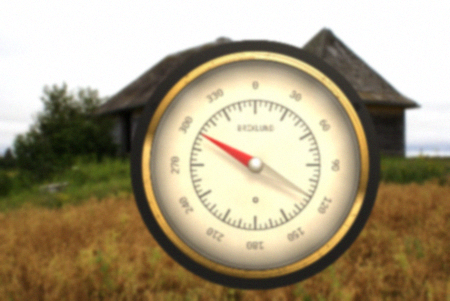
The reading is 300 °
